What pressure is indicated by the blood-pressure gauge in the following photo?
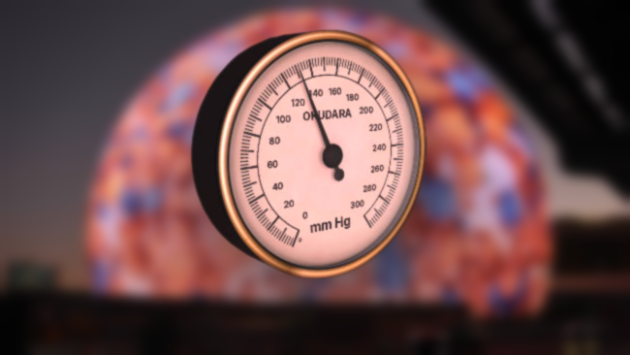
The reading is 130 mmHg
